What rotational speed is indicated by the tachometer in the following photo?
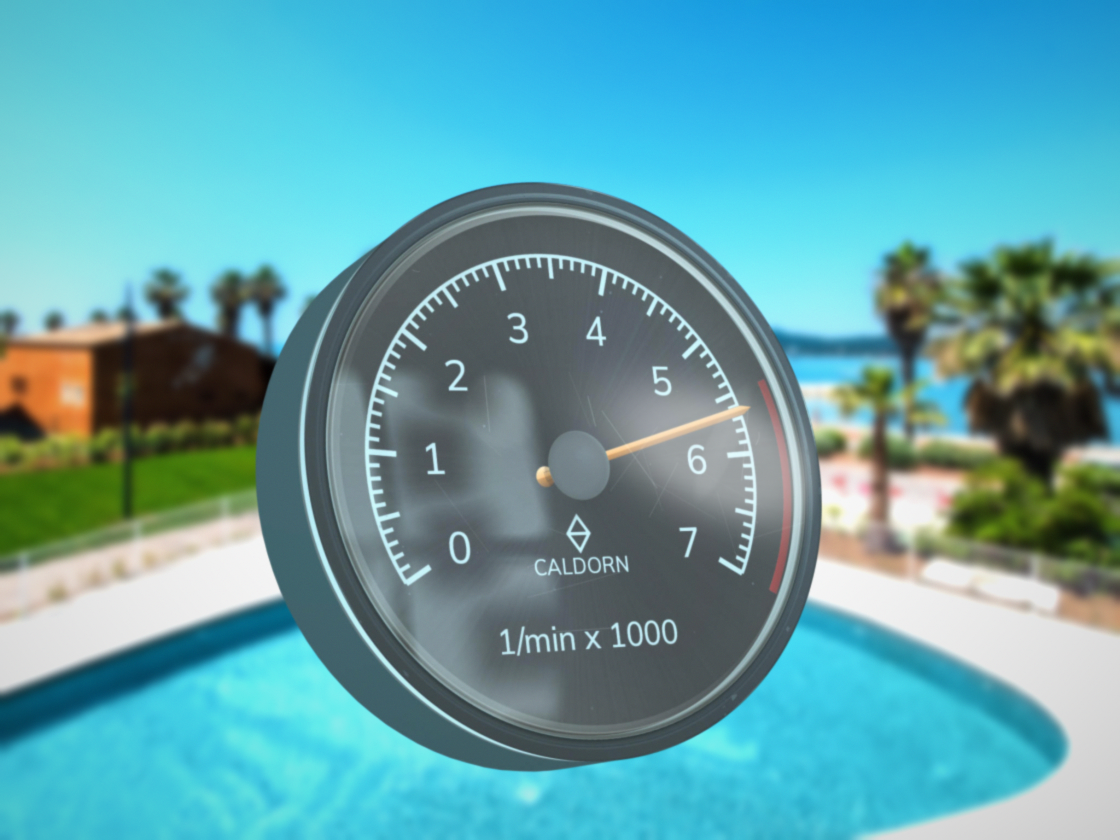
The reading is 5650 rpm
